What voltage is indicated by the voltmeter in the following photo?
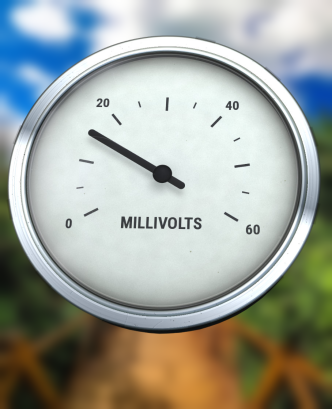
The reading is 15 mV
